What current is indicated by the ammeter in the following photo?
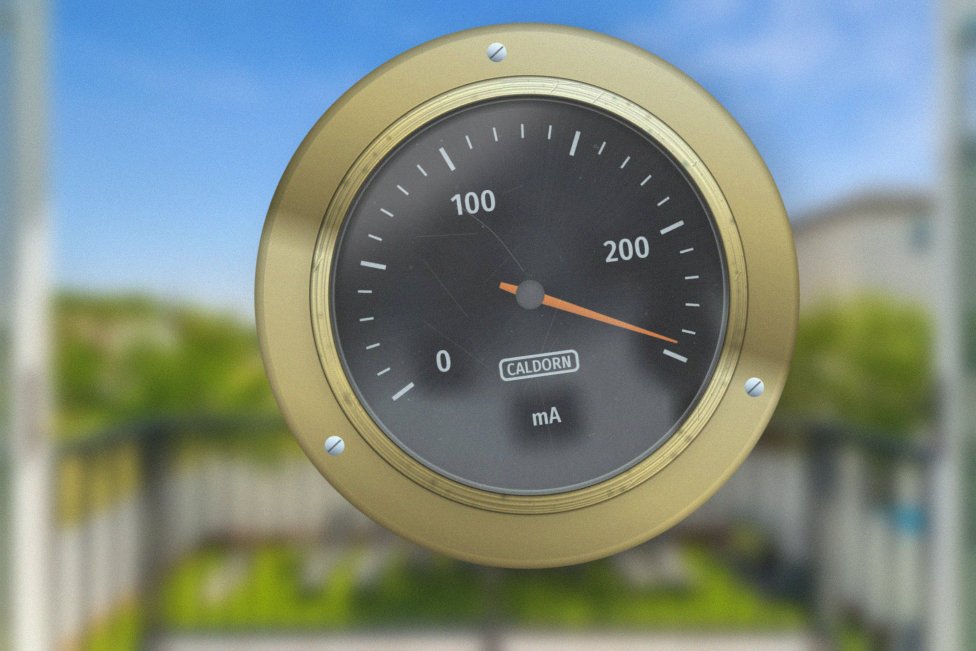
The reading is 245 mA
